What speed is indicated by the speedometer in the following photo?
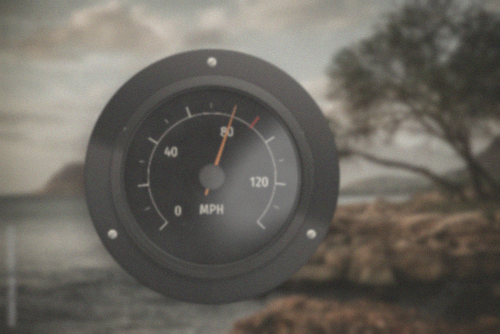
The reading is 80 mph
